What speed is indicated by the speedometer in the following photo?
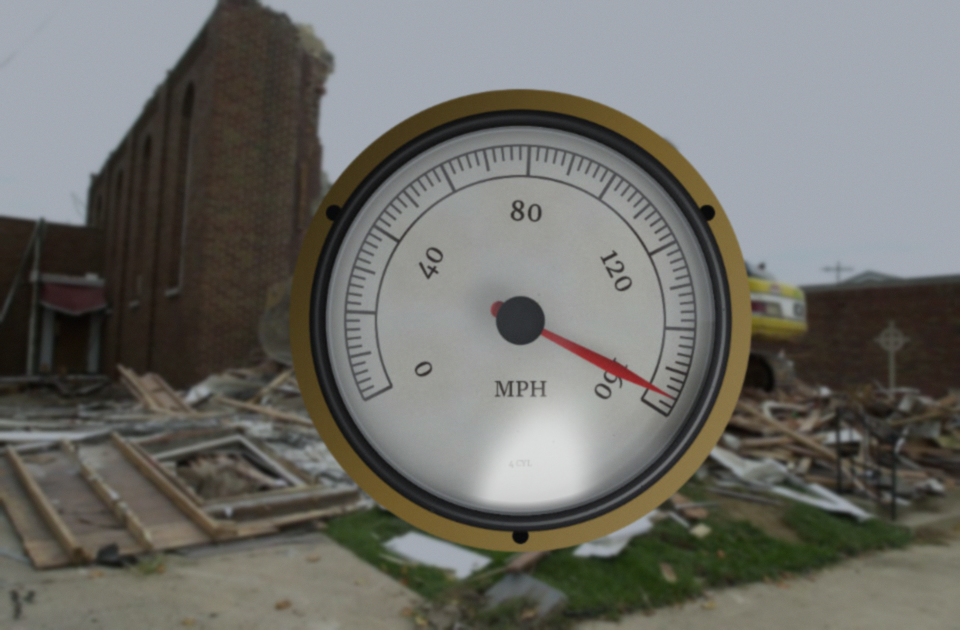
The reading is 156 mph
